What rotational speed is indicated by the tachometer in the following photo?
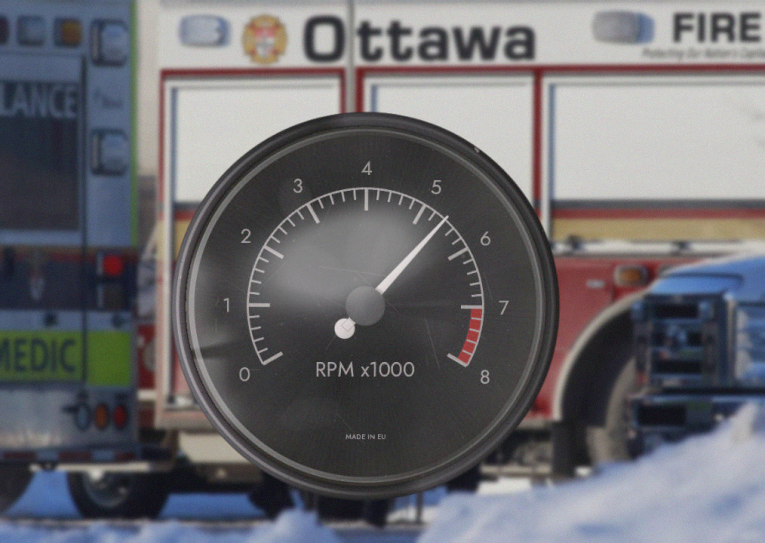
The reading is 5400 rpm
